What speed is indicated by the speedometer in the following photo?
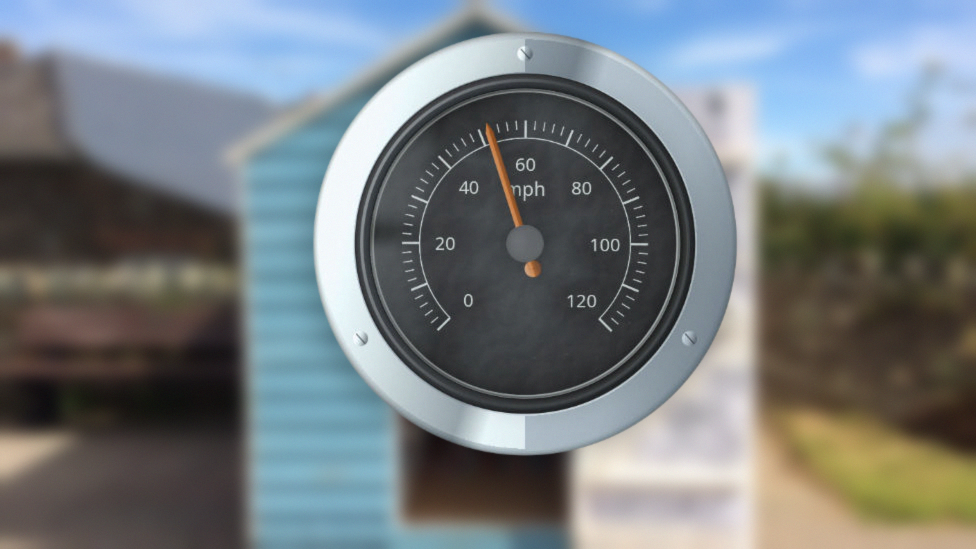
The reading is 52 mph
